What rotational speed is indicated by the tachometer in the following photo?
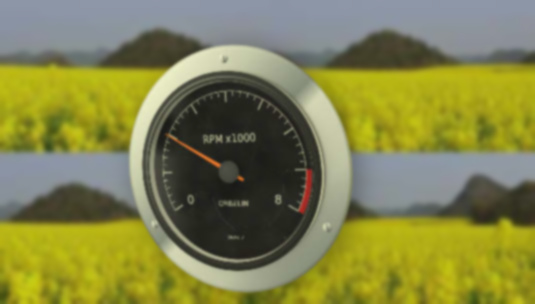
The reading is 2000 rpm
